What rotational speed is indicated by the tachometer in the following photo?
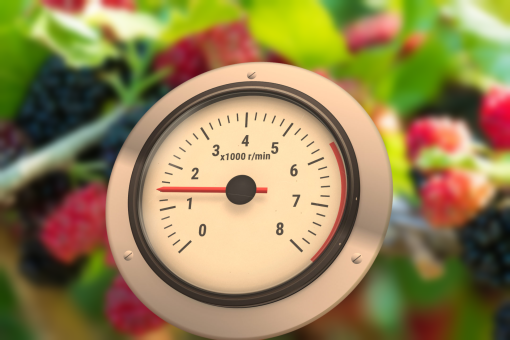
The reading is 1400 rpm
